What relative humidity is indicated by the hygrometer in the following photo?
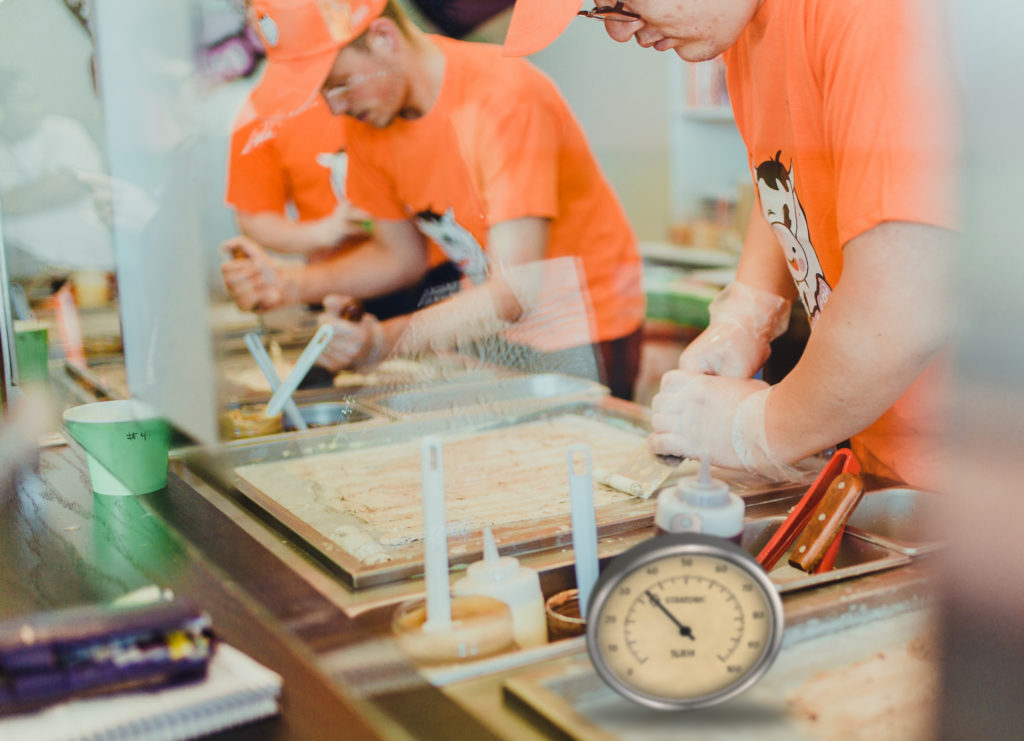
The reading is 35 %
